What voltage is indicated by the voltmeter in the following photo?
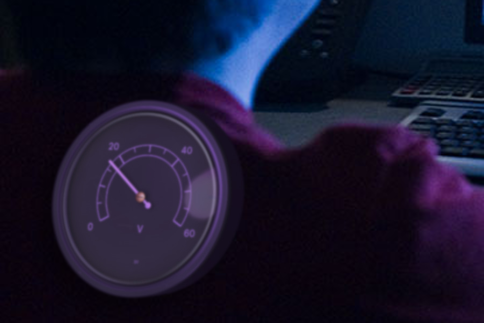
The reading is 17.5 V
